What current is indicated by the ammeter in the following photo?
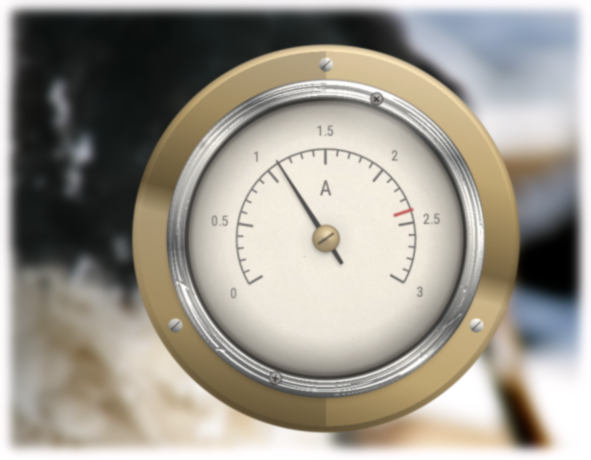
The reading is 1.1 A
